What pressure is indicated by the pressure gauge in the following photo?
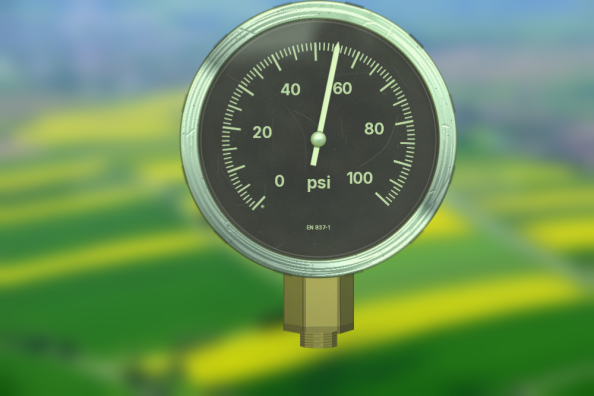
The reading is 55 psi
